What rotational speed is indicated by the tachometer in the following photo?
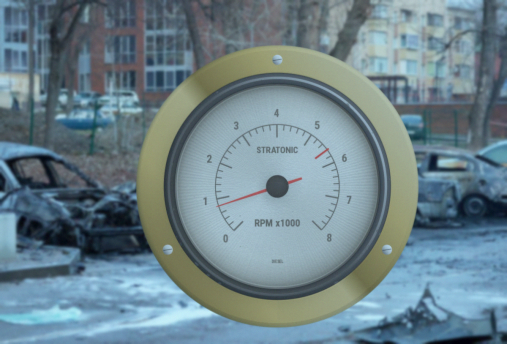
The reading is 800 rpm
